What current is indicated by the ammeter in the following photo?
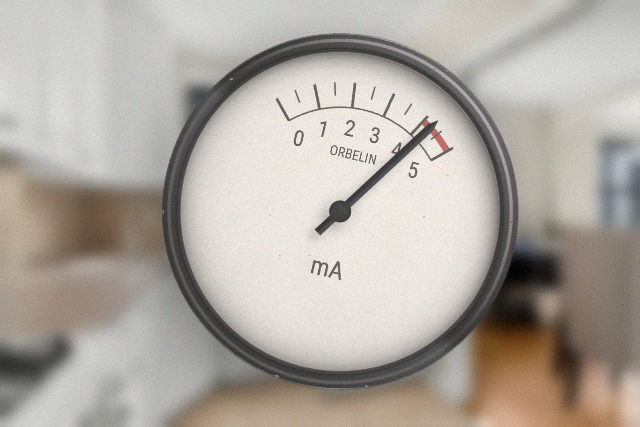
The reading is 4.25 mA
